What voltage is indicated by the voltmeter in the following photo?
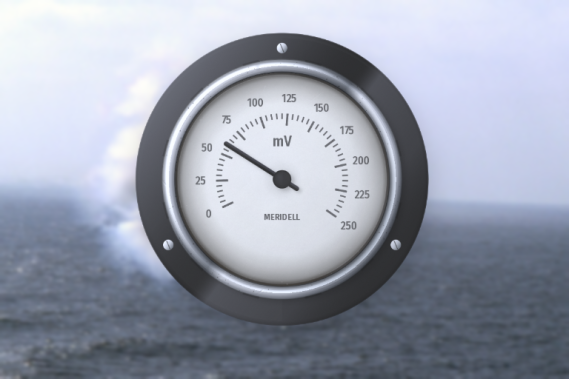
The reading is 60 mV
